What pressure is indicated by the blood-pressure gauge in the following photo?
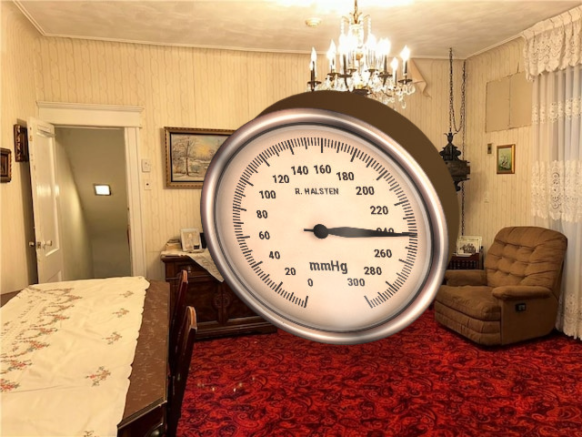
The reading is 240 mmHg
